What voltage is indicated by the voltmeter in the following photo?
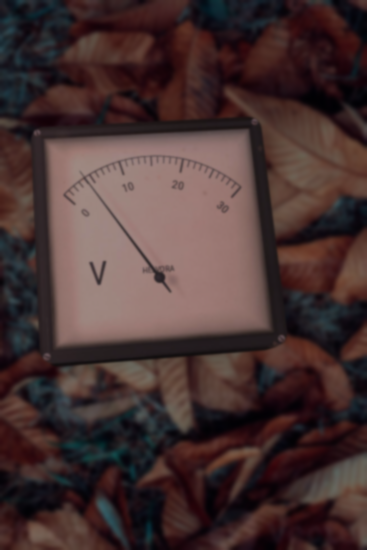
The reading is 4 V
